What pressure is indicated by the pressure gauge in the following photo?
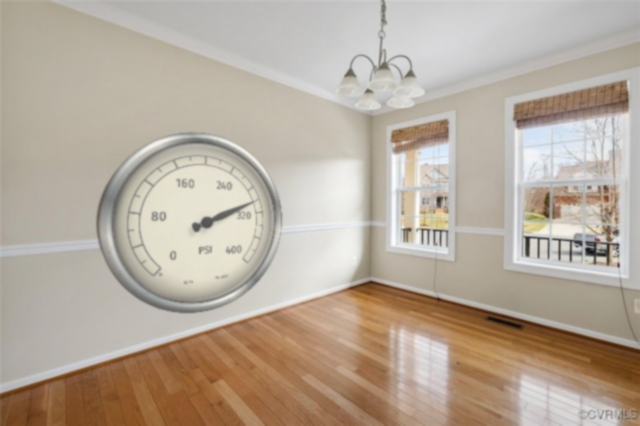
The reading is 300 psi
